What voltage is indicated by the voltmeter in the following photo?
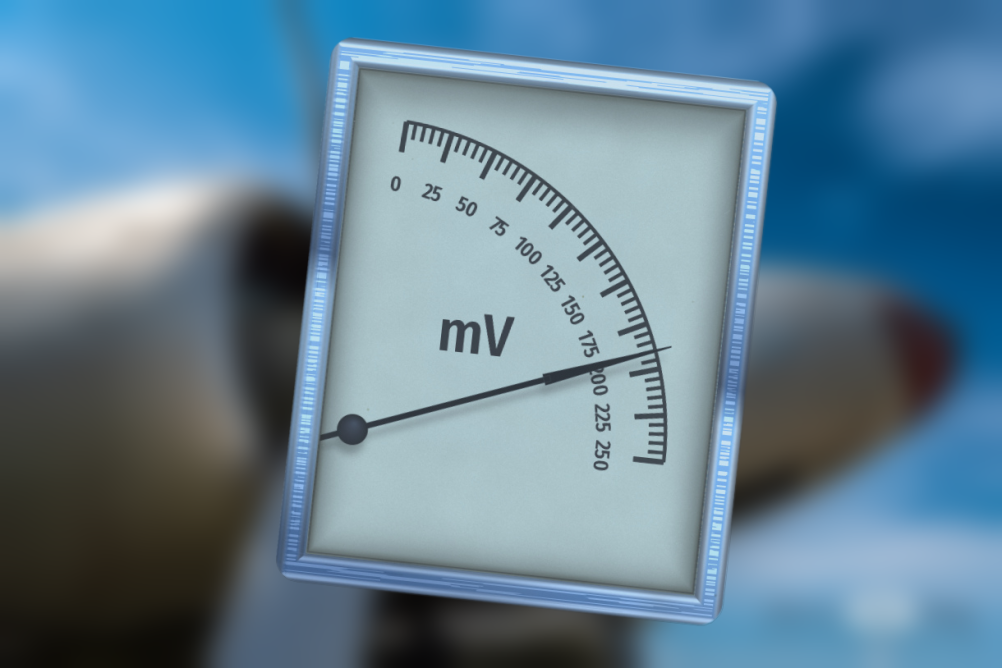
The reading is 190 mV
